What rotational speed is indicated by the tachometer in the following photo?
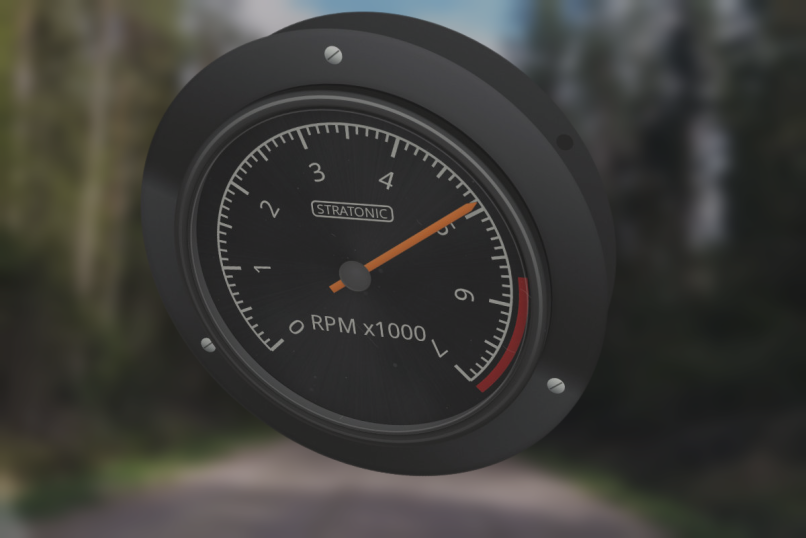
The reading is 4900 rpm
